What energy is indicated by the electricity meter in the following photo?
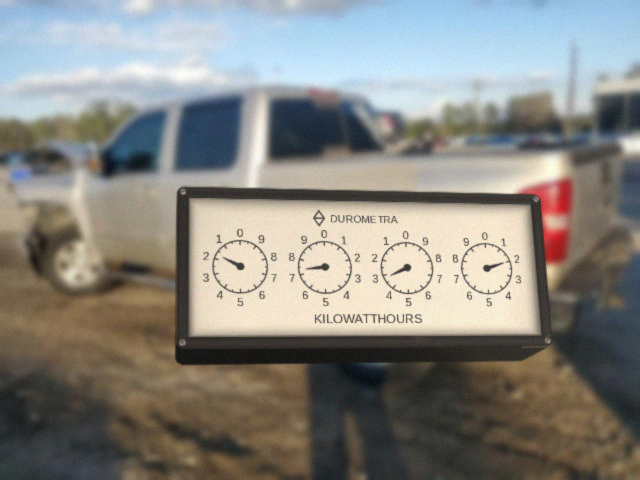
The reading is 1732 kWh
